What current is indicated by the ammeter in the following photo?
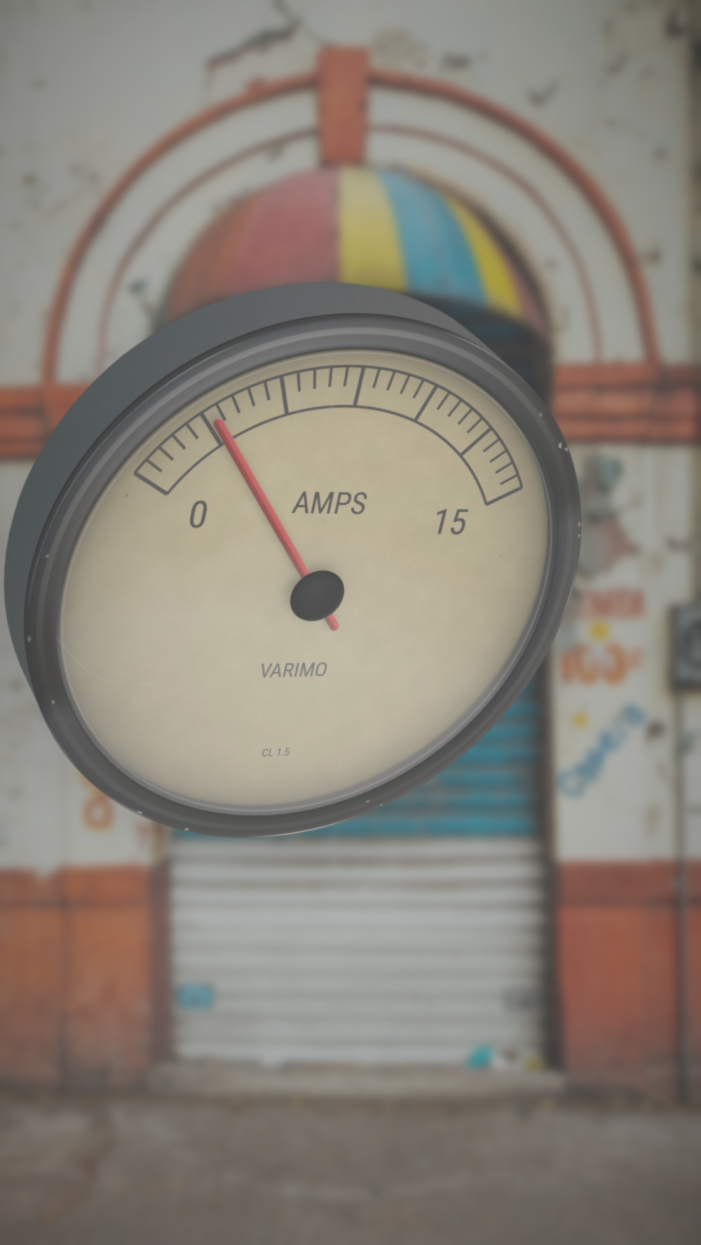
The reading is 2.75 A
